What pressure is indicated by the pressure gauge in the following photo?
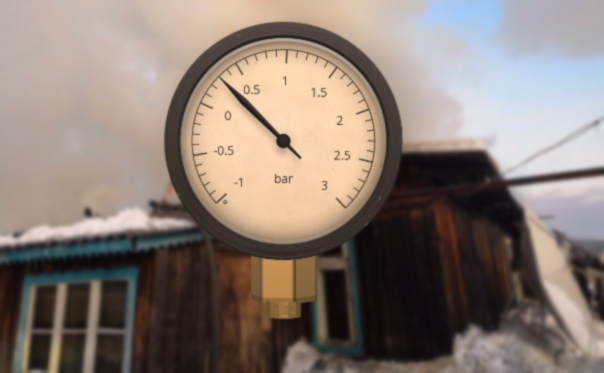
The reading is 0.3 bar
